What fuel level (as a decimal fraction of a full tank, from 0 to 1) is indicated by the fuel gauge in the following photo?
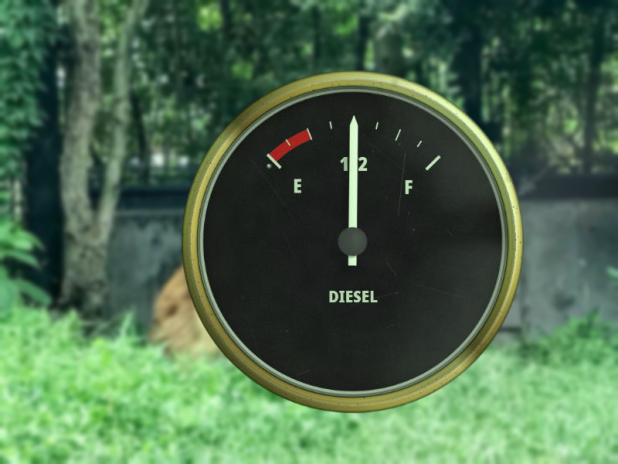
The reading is 0.5
